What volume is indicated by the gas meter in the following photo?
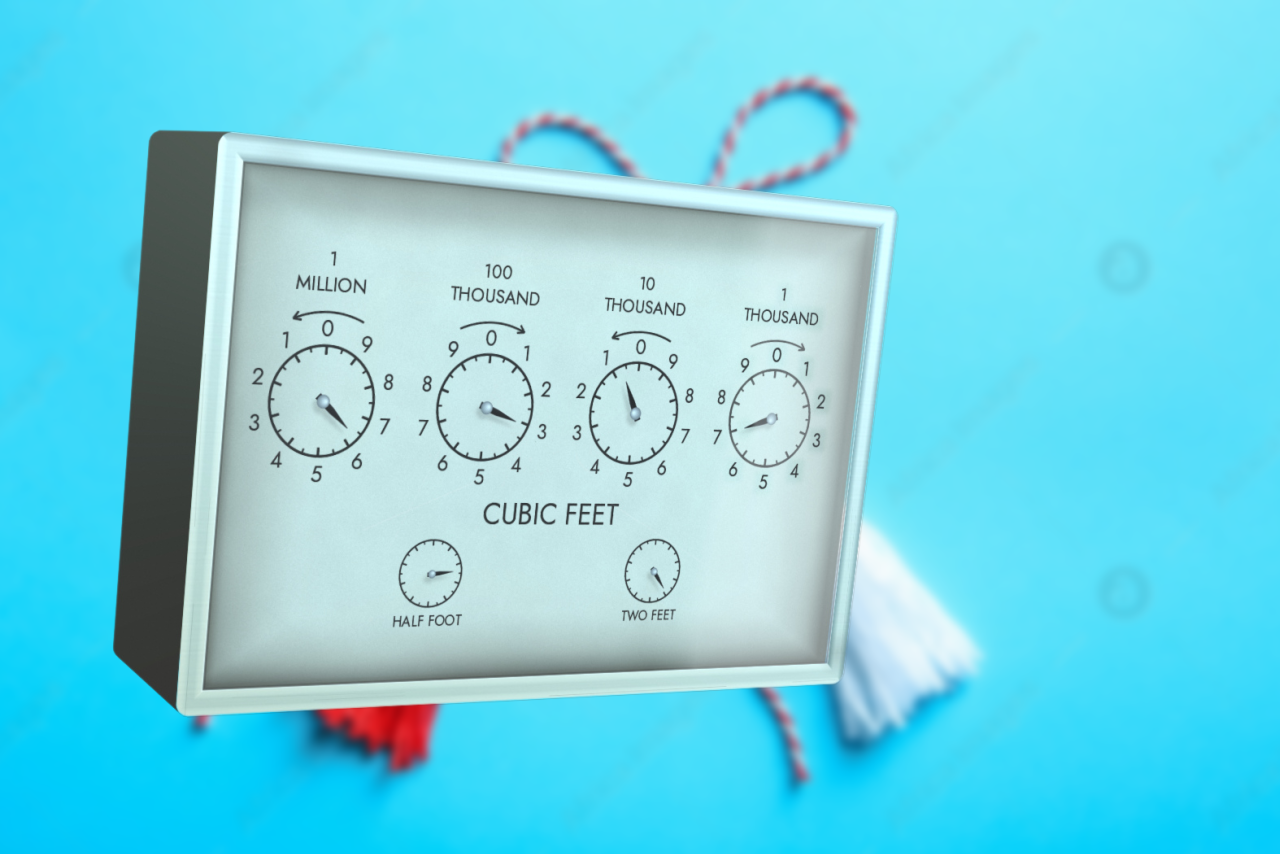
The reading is 630700 ft³
